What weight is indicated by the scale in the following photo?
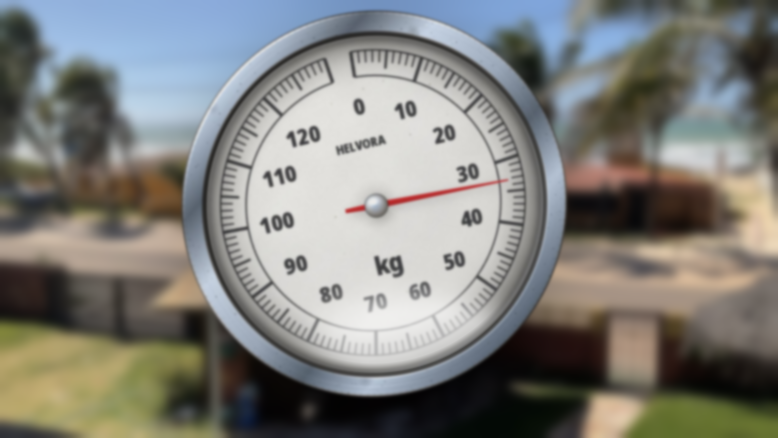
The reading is 33 kg
